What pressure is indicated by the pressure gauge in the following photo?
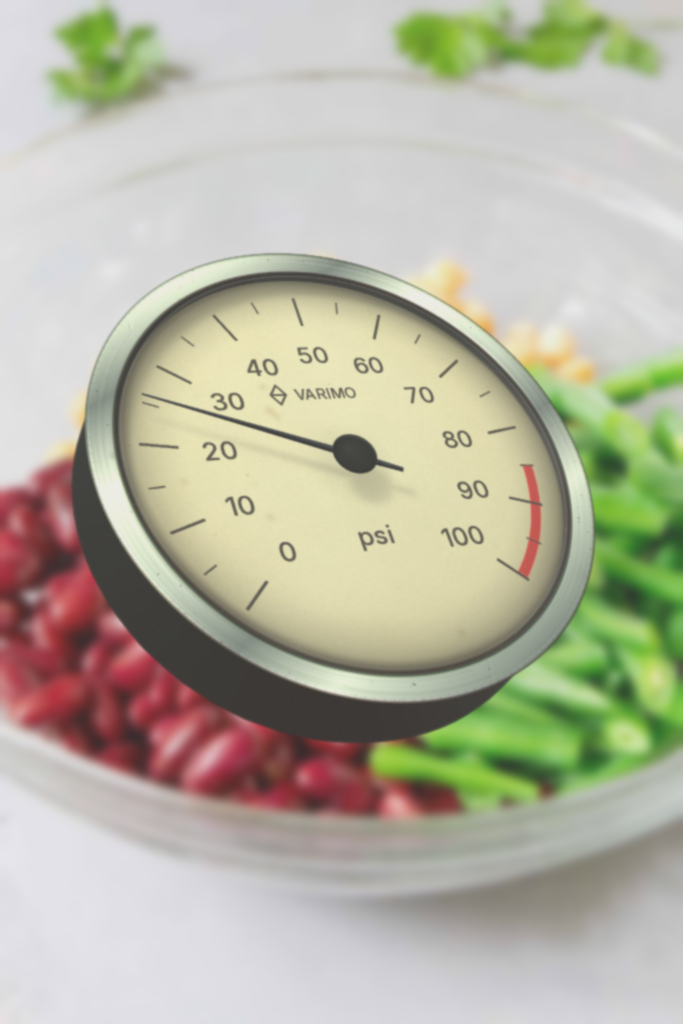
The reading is 25 psi
